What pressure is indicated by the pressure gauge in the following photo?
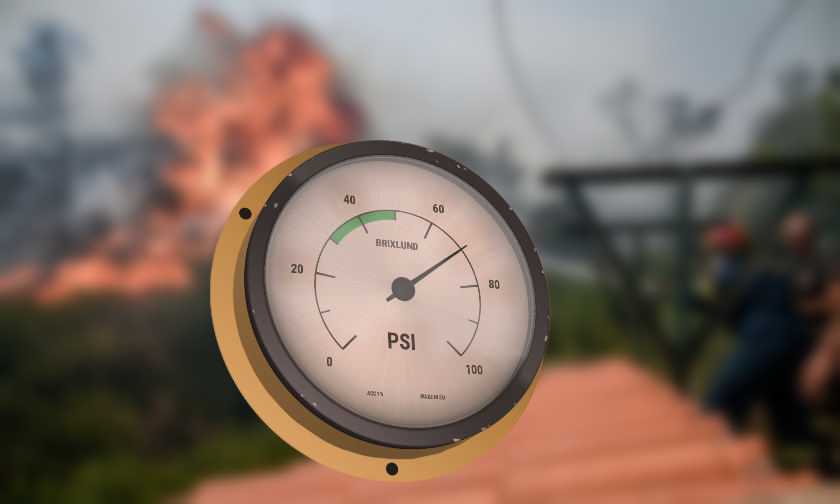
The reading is 70 psi
